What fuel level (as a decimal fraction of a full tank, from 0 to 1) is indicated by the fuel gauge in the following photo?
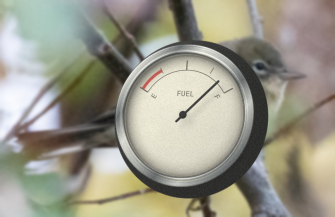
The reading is 0.875
